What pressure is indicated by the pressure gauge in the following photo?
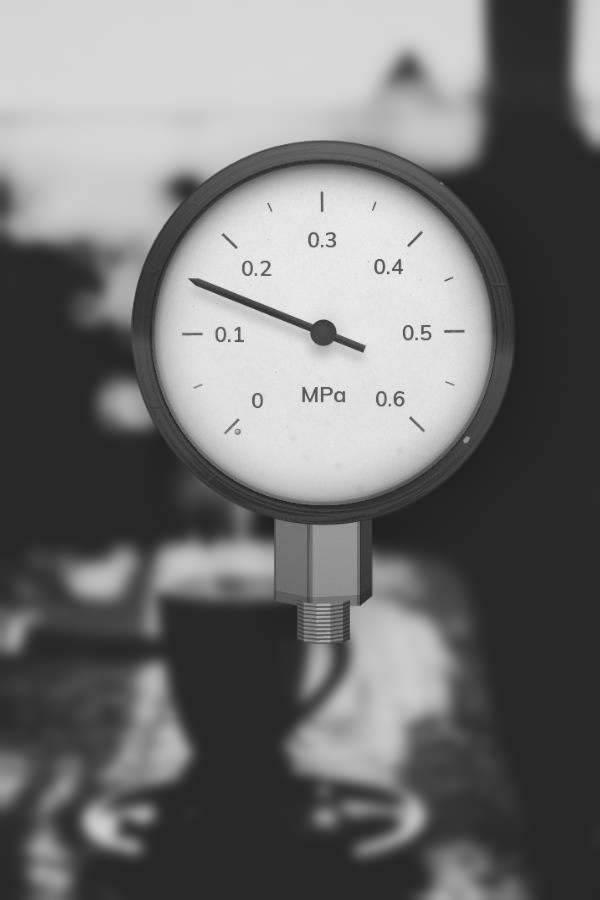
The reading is 0.15 MPa
